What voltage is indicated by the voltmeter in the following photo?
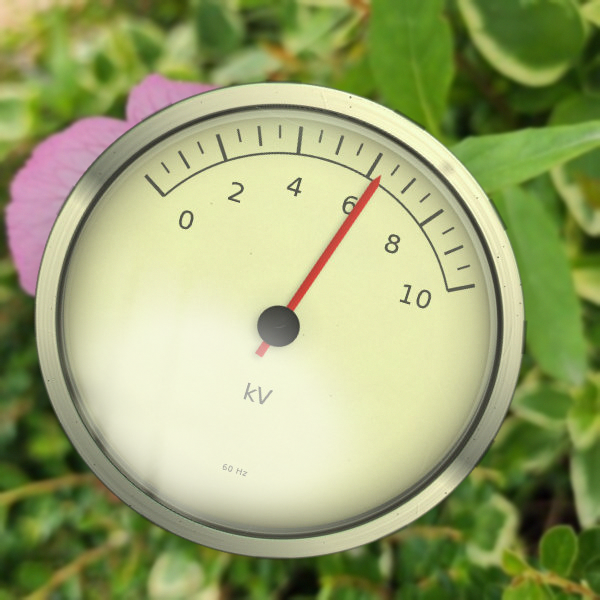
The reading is 6.25 kV
